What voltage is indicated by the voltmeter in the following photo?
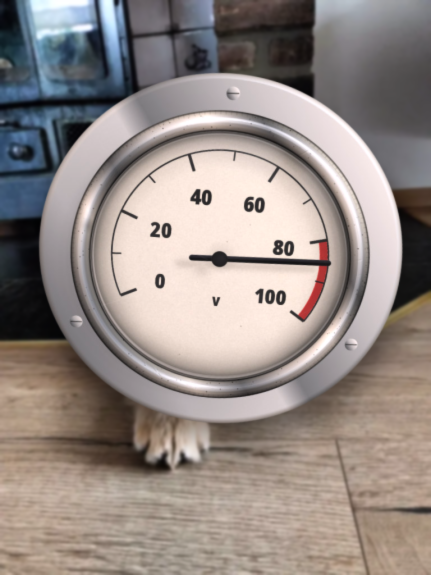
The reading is 85 V
